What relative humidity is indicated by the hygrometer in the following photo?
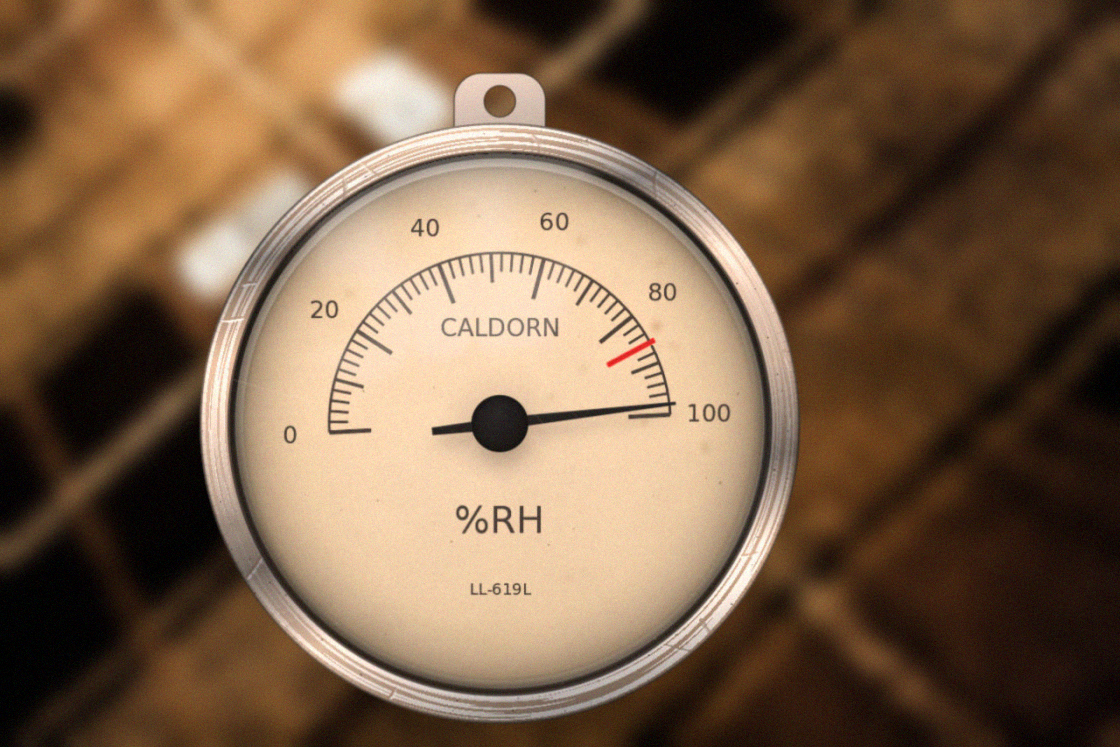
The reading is 98 %
